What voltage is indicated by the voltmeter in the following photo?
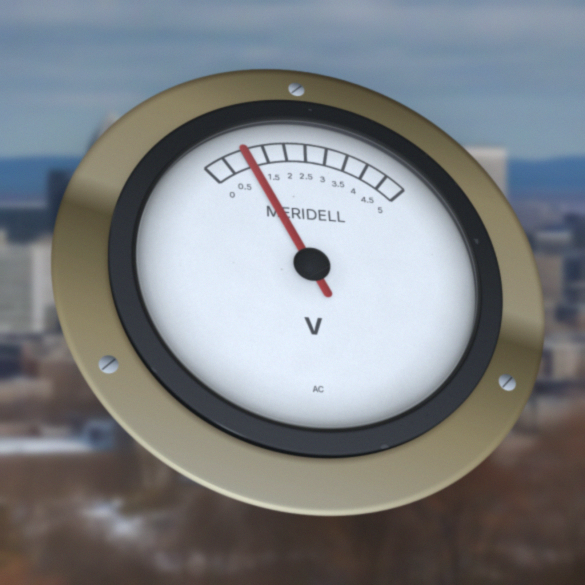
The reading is 1 V
